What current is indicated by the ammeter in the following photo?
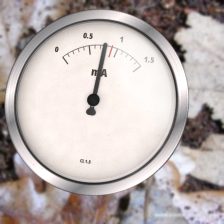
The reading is 0.8 mA
